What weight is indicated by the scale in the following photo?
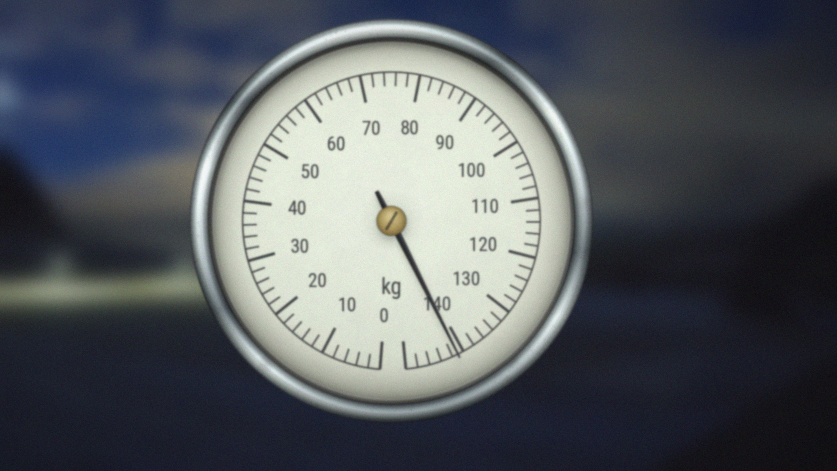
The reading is 141 kg
